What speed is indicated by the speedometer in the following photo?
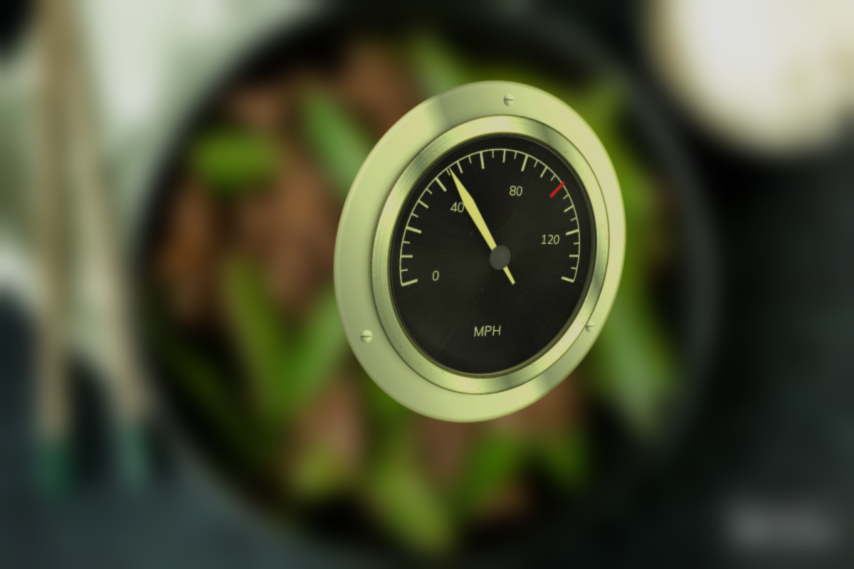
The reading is 45 mph
